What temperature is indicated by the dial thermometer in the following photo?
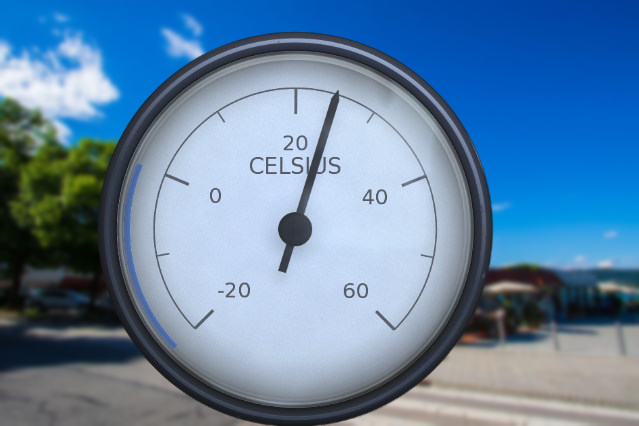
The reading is 25 °C
